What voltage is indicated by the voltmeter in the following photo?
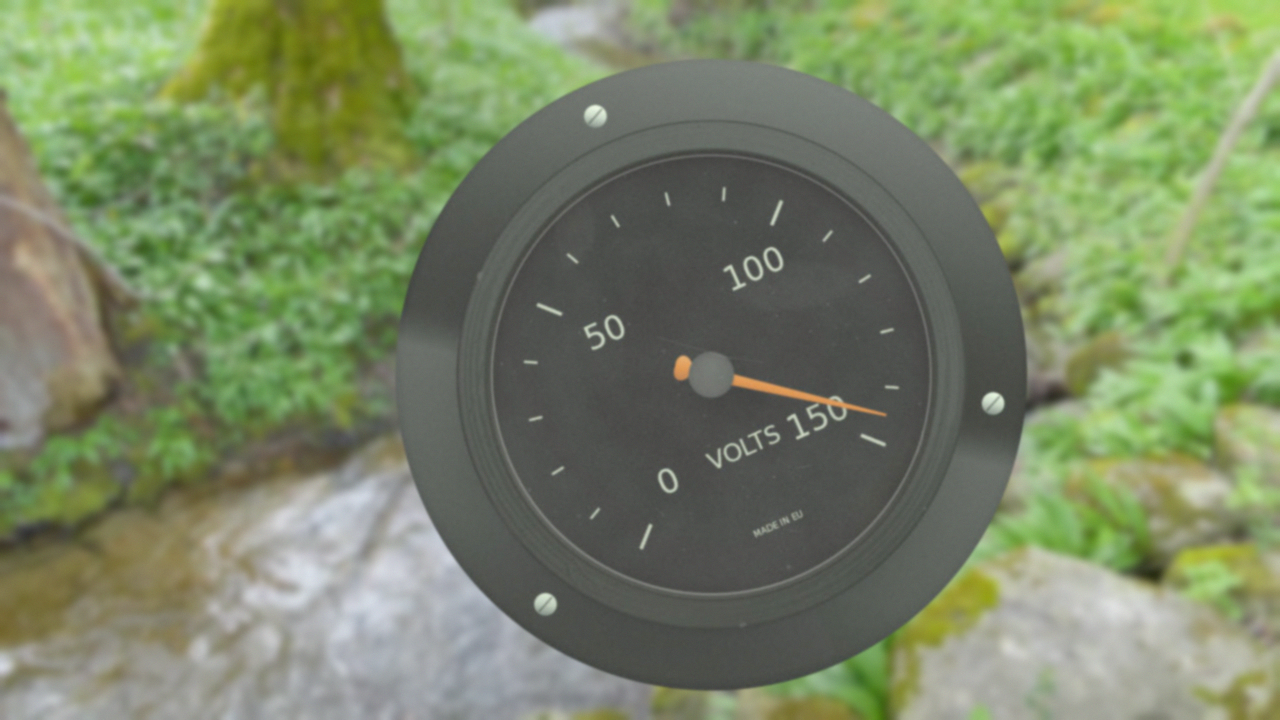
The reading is 145 V
